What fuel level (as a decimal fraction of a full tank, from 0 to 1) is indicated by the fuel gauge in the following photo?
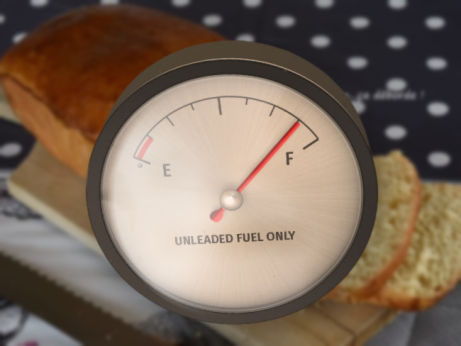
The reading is 0.875
